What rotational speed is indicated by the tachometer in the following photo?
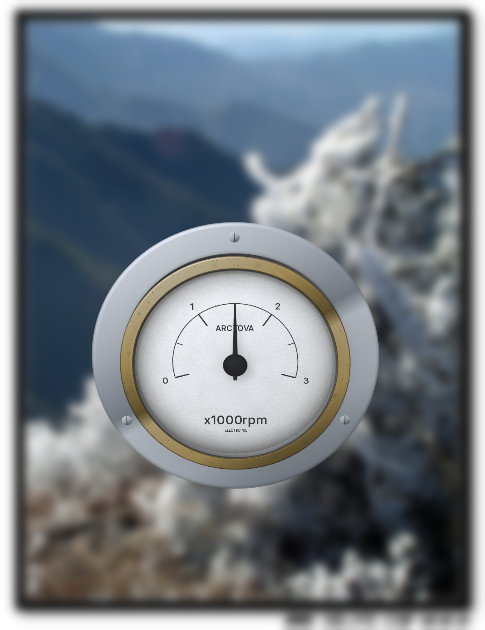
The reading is 1500 rpm
